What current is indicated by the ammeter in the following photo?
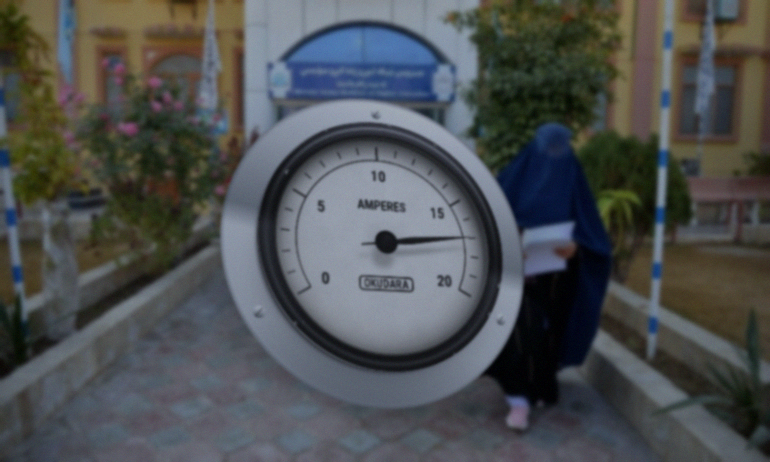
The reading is 17 A
